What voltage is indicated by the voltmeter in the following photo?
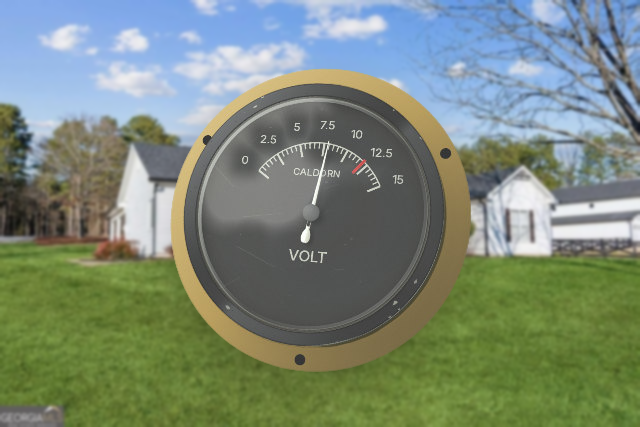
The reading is 8 V
